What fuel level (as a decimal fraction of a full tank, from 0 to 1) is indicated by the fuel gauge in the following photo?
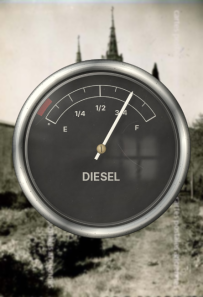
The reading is 0.75
